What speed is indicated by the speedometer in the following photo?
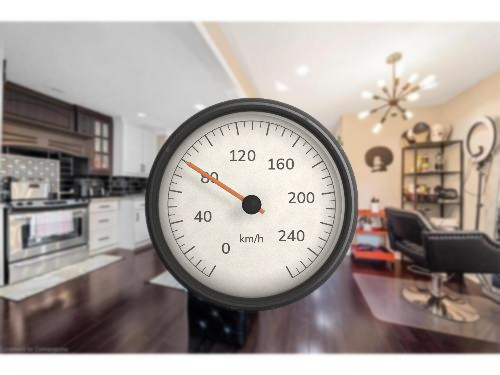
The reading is 80 km/h
